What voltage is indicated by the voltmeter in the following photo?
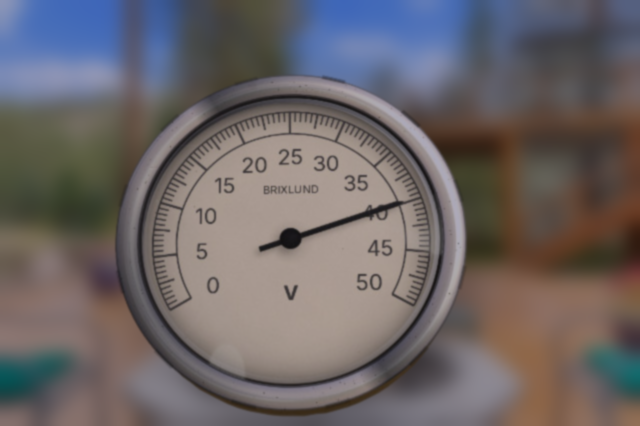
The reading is 40 V
